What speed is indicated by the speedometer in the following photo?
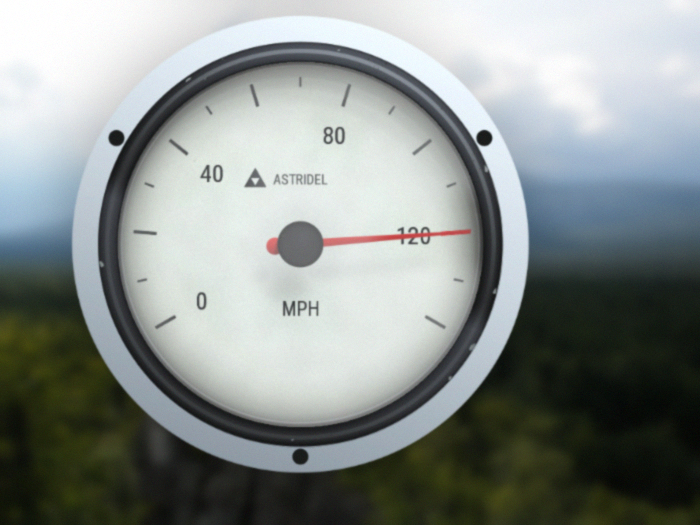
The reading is 120 mph
